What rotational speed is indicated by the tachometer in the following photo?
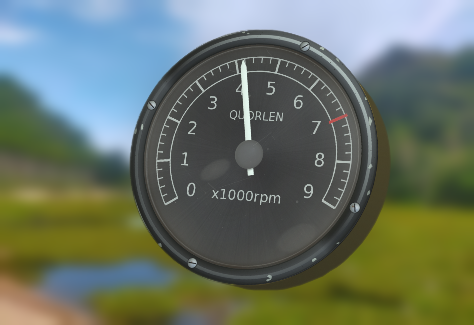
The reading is 4200 rpm
